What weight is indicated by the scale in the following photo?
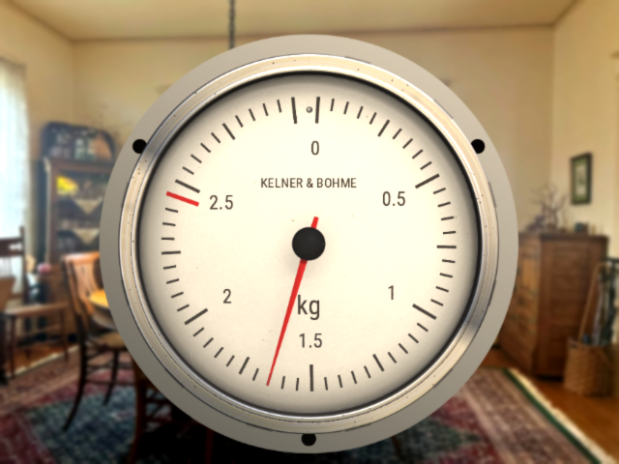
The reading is 1.65 kg
